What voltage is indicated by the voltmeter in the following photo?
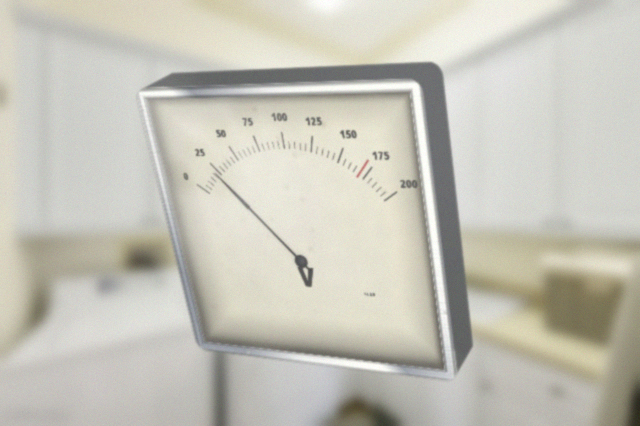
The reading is 25 V
